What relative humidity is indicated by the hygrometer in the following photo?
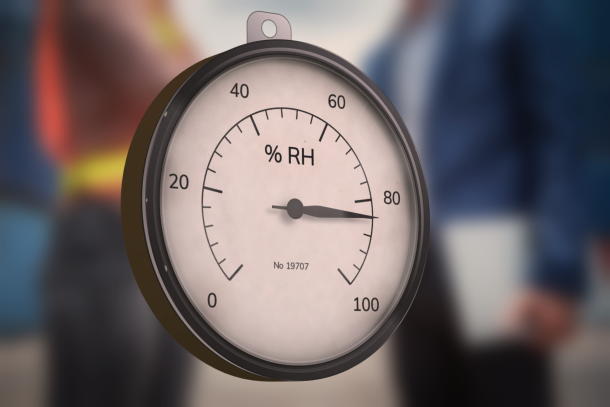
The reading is 84 %
